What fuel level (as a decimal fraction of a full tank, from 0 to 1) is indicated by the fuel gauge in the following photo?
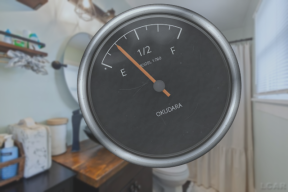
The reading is 0.25
